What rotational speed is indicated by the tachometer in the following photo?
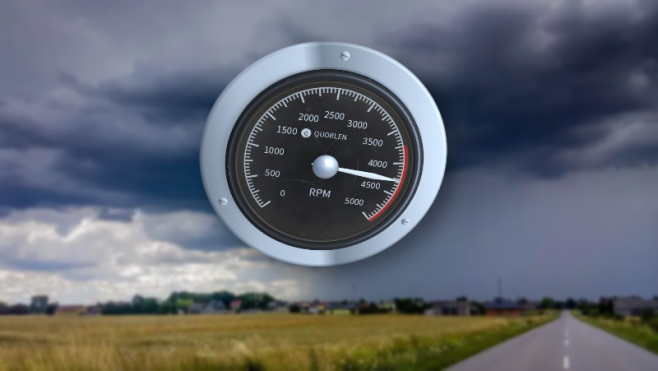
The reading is 4250 rpm
